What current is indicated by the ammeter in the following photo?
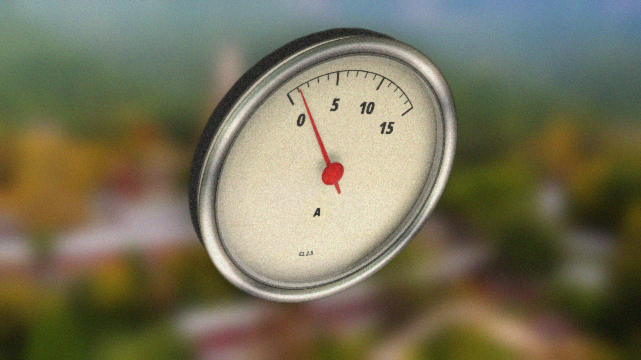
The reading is 1 A
